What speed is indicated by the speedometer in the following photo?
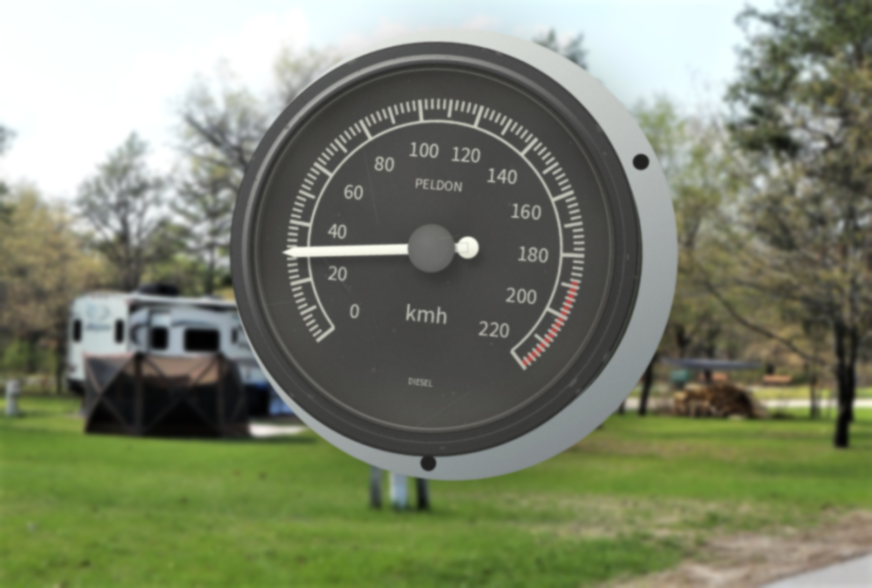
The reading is 30 km/h
